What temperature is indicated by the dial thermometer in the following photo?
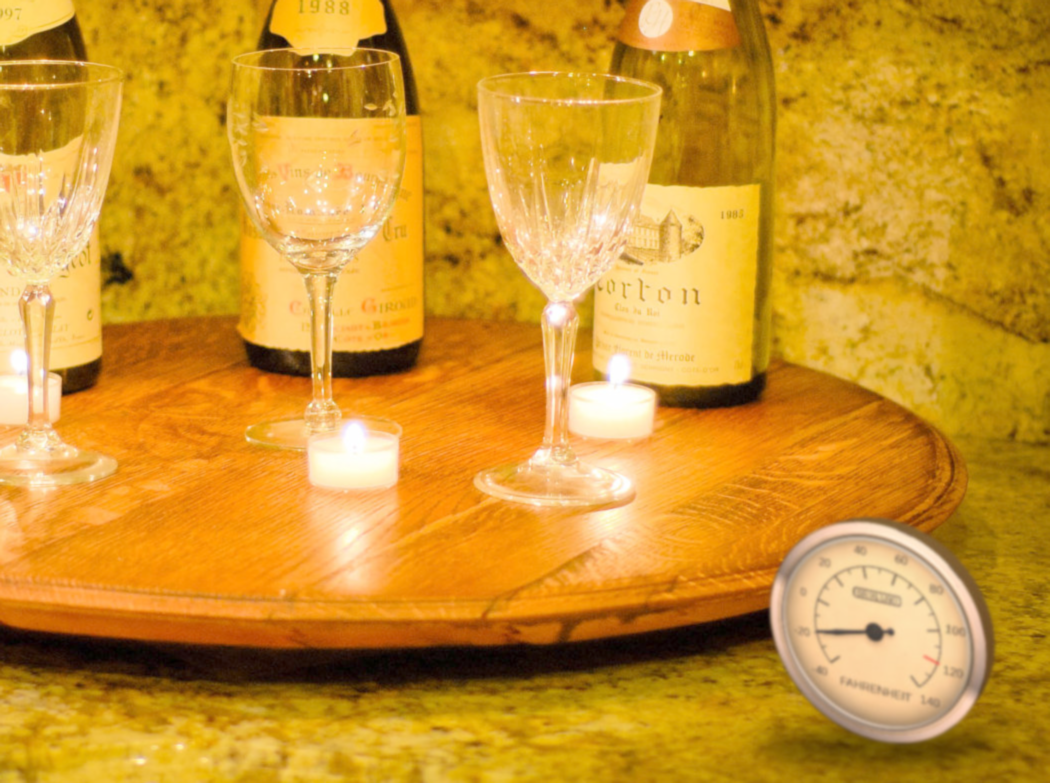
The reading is -20 °F
